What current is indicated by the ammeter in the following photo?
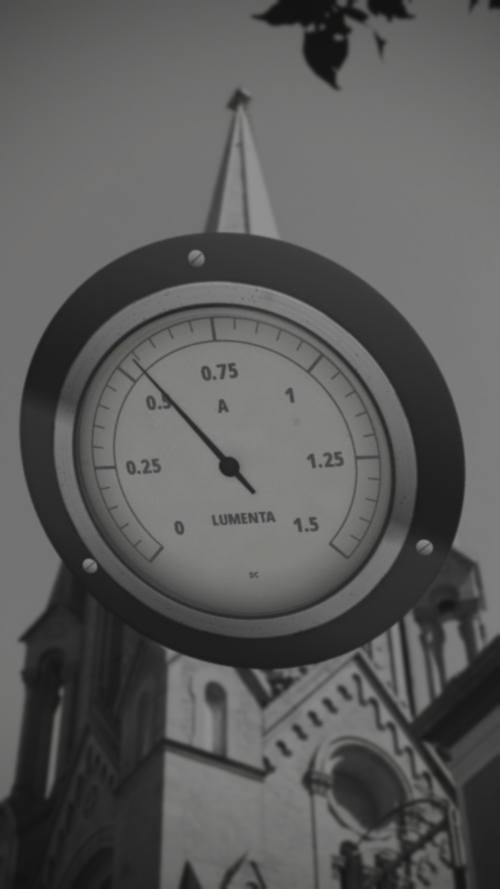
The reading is 0.55 A
